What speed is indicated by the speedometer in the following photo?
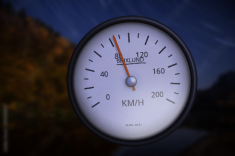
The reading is 85 km/h
